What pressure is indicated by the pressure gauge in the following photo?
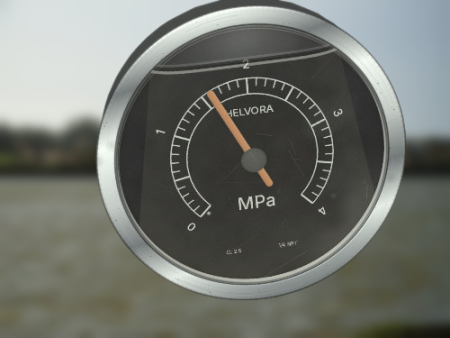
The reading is 1.6 MPa
